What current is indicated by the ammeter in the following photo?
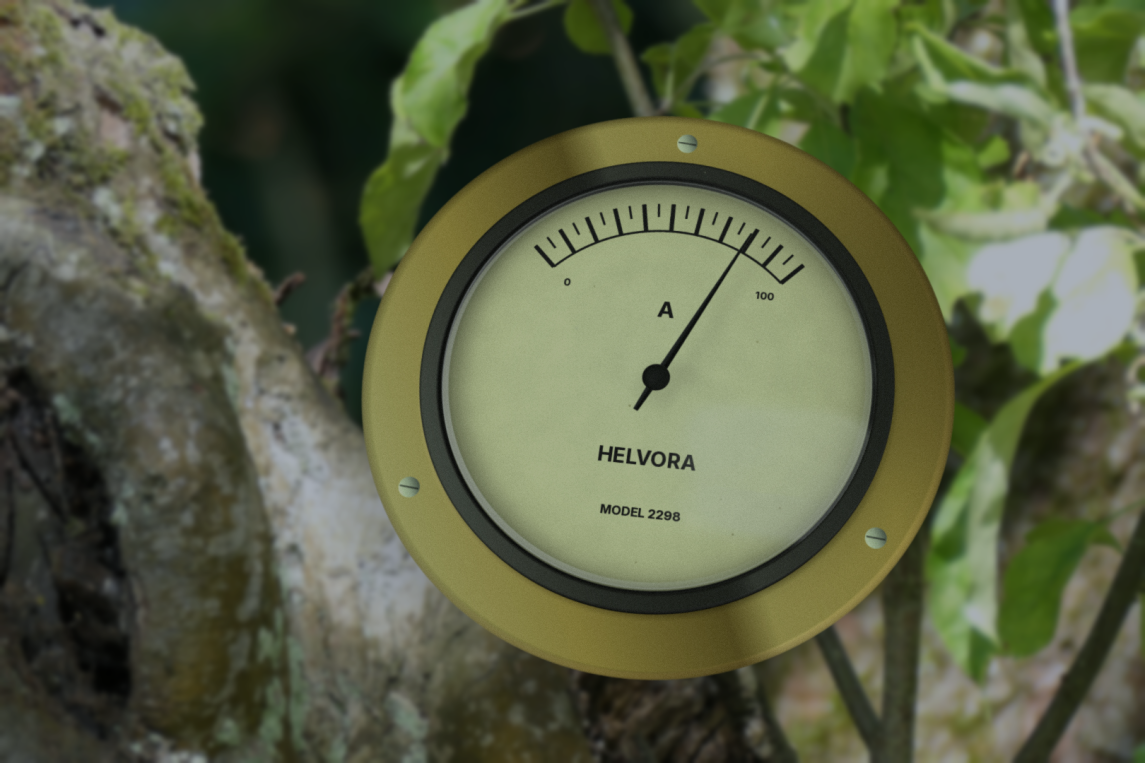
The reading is 80 A
